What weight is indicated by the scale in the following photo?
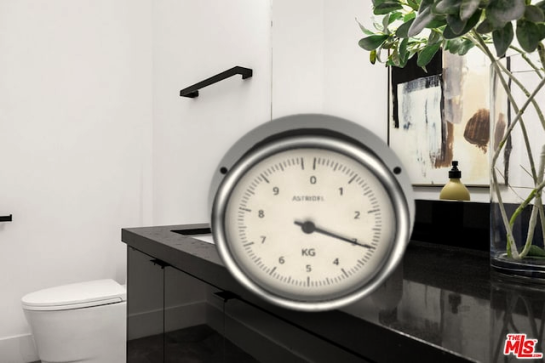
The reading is 3 kg
